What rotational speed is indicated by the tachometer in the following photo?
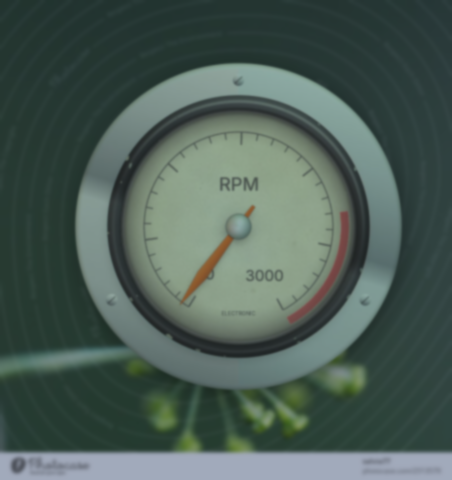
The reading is 50 rpm
